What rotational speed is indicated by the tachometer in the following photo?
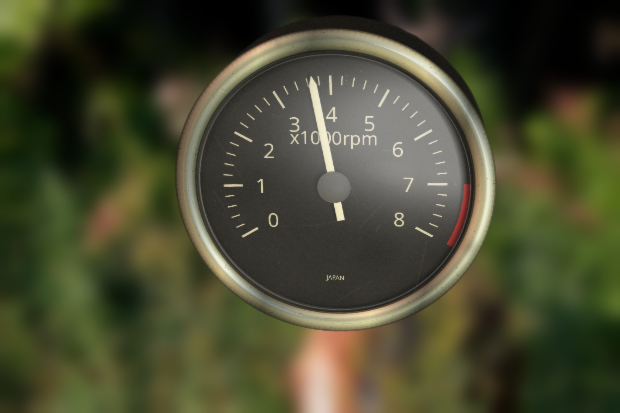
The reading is 3700 rpm
